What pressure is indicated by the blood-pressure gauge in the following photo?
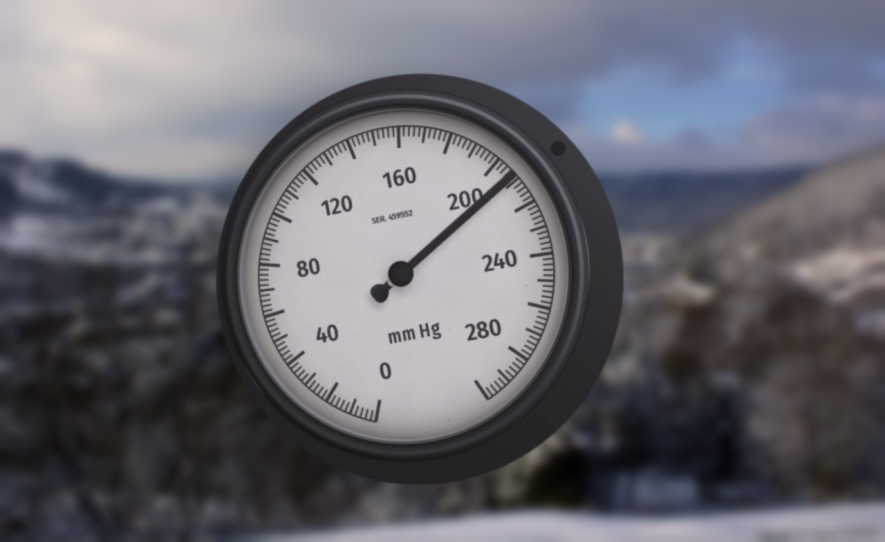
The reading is 208 mmHg
